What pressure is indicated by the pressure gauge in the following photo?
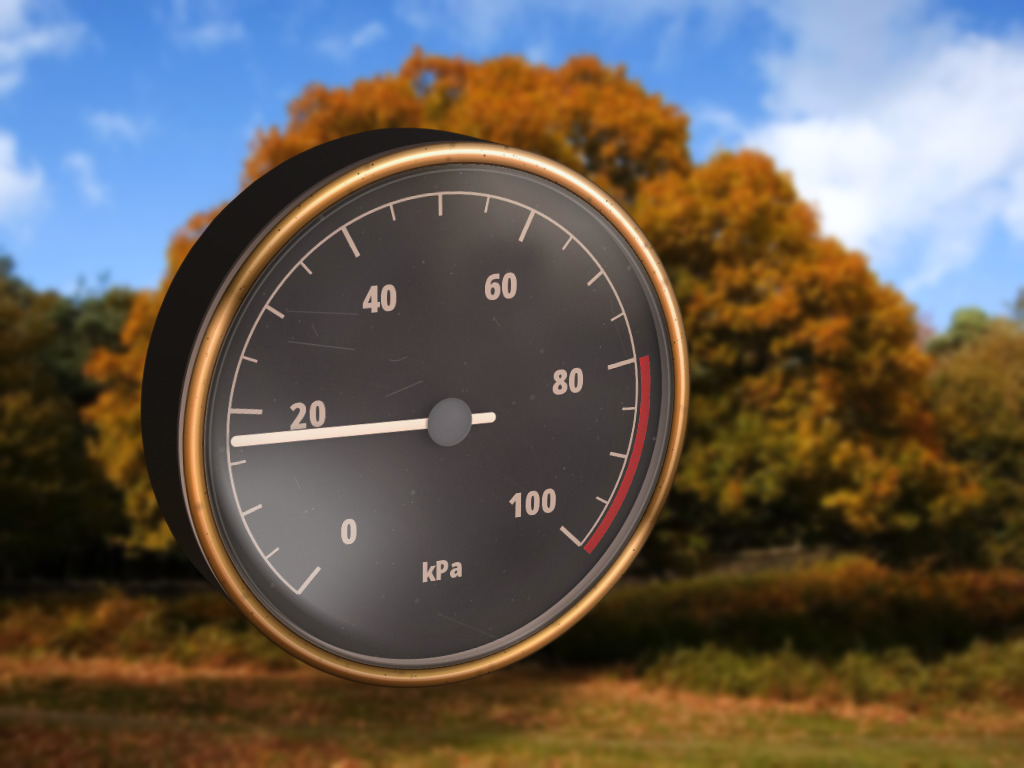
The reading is 17.5 kPa
